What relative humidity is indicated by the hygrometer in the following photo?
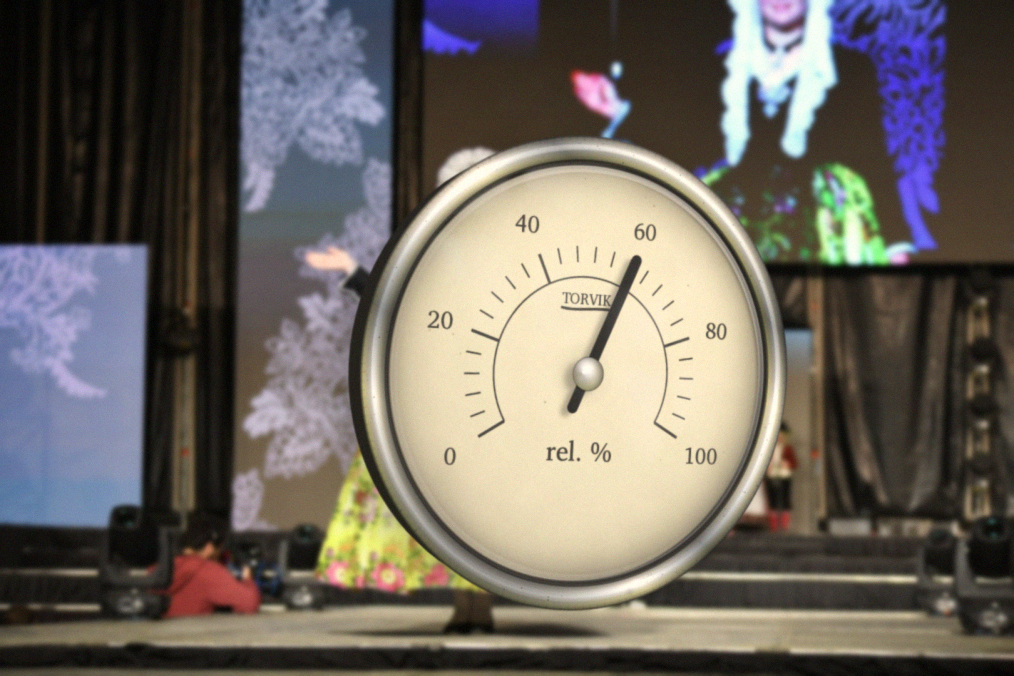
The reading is 60 %
